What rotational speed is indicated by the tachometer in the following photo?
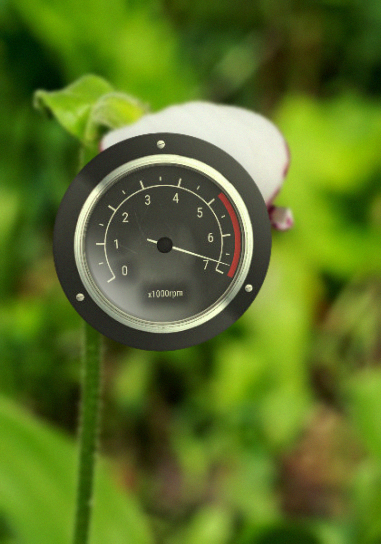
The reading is 6750 rpm
